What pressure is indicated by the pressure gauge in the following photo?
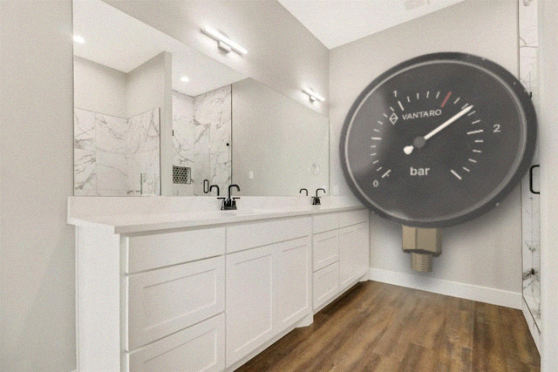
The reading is 1.75 bar
